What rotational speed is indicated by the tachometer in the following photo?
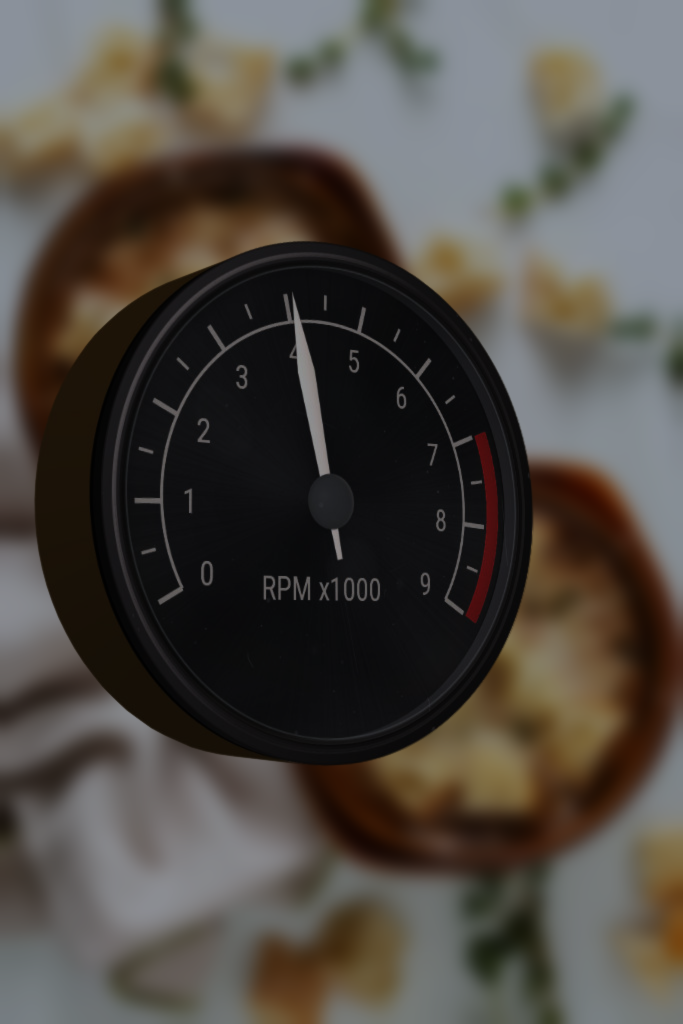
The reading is 4000 rpm
